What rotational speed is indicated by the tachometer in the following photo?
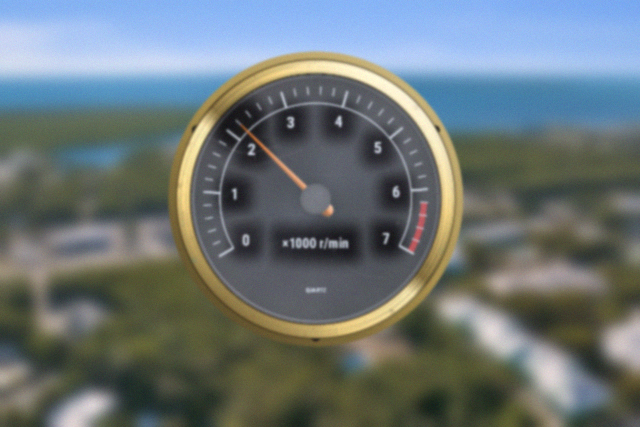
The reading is 2200 rpm
